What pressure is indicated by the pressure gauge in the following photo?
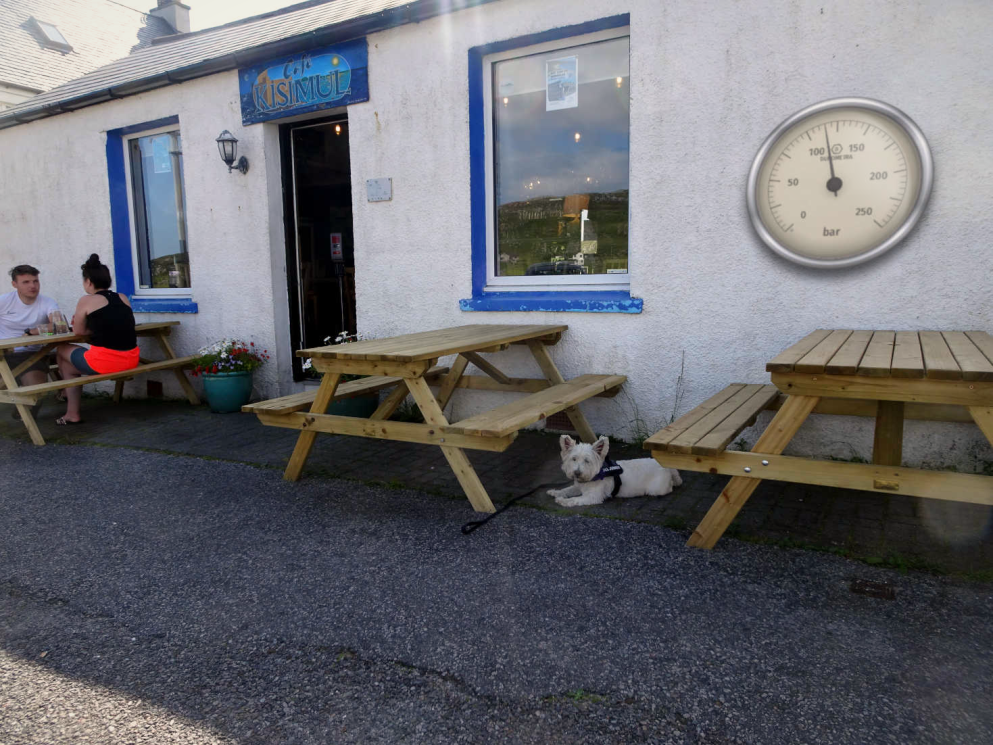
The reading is 115 bar
